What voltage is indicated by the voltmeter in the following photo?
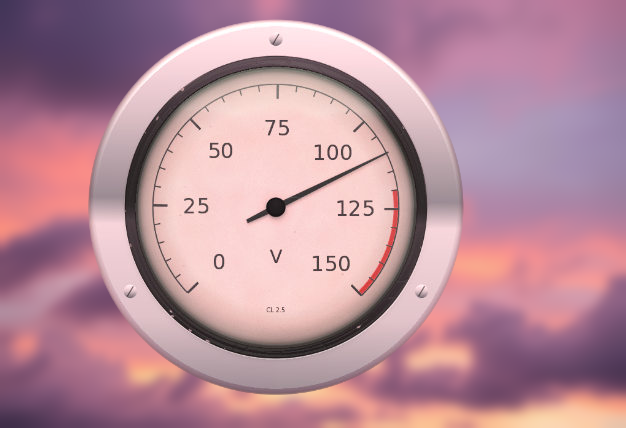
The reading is 110 V
